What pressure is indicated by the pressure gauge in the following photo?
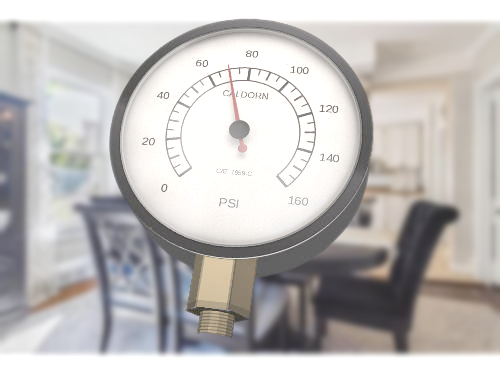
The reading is 70 psi
